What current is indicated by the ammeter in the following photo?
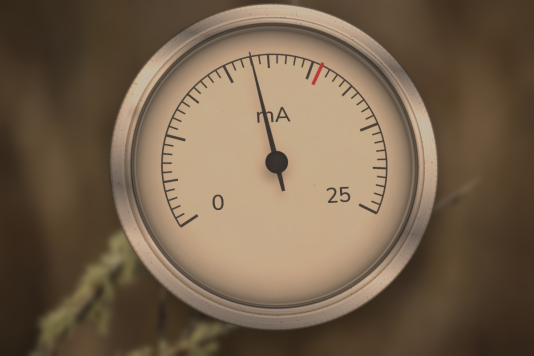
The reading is 11.5 mA
